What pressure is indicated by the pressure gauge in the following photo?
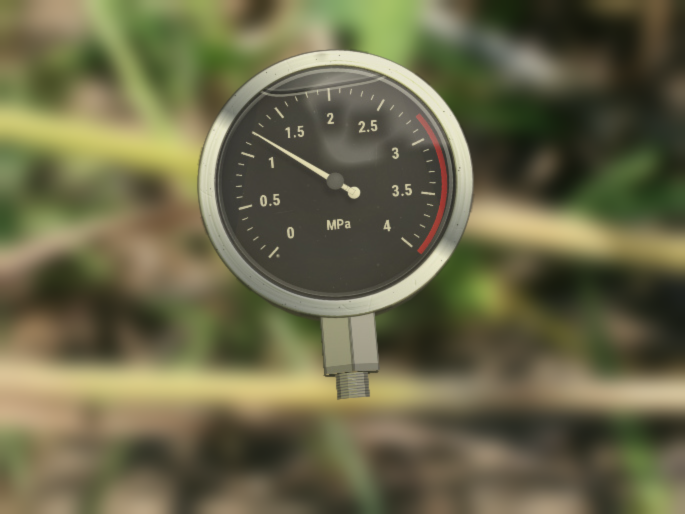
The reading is 1.2 MPa
